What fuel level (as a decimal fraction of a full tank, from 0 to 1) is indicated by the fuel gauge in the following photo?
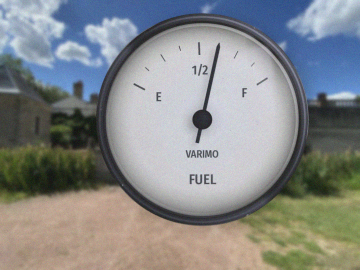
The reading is 0.625
